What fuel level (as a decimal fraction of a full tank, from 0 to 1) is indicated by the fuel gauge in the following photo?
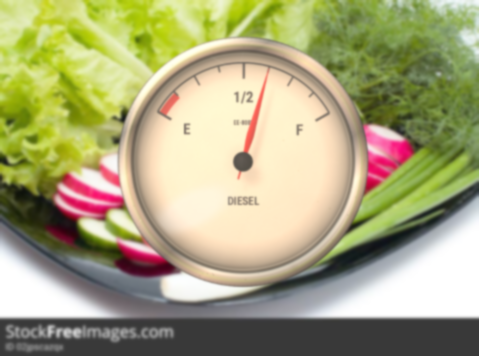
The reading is 0.625
